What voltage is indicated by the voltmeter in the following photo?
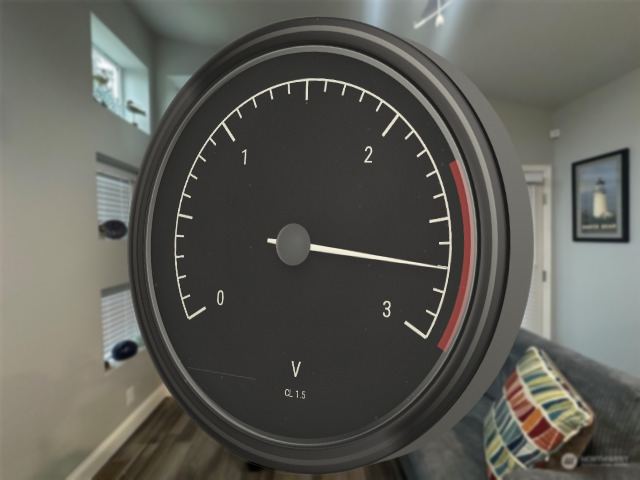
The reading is 2.7 V
